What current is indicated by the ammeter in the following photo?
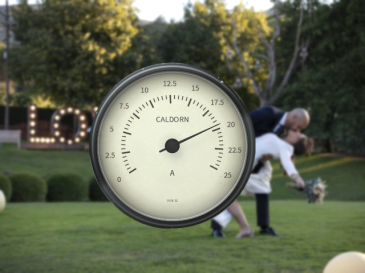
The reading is 19.5 A
